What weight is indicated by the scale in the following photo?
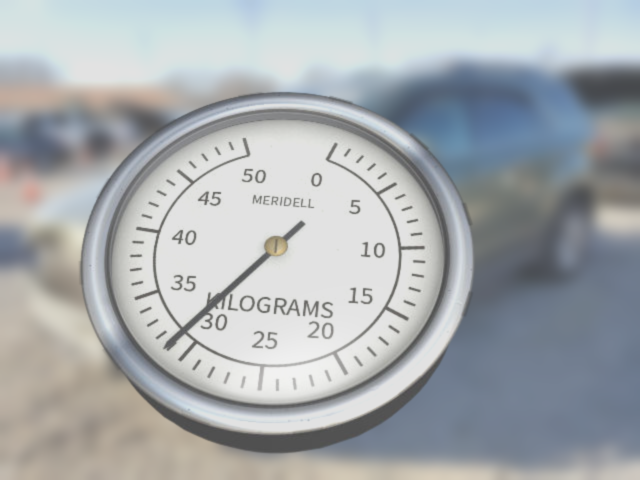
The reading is 31 kg
